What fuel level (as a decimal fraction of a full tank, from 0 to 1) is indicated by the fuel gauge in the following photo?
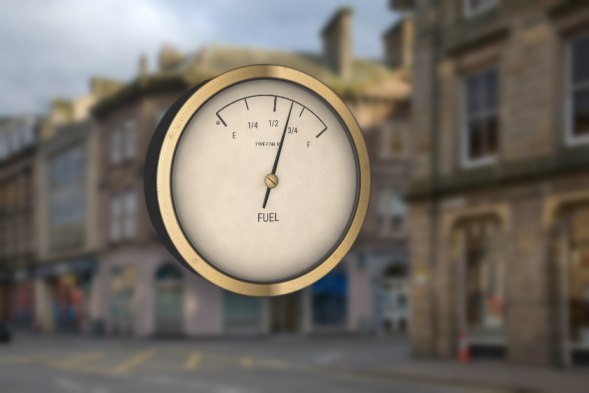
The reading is 0.625
